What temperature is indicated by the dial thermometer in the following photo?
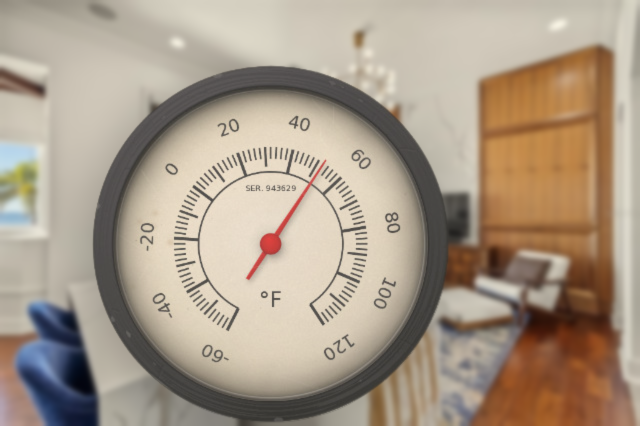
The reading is 52 °F
